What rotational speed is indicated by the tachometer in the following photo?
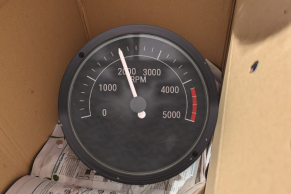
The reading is 2000 rpm
